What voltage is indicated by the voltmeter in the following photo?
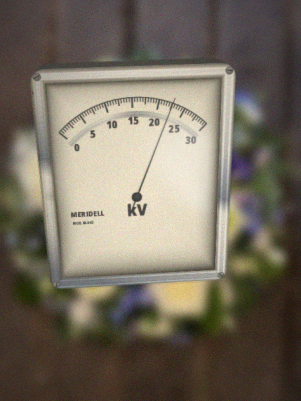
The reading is 22.5 kV
